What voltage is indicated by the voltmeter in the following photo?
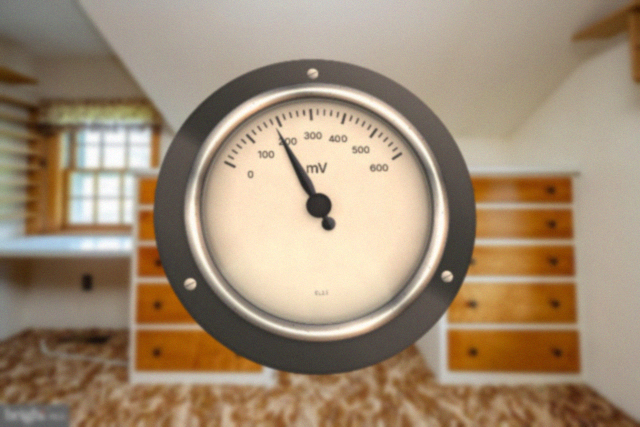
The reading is 180 mV
